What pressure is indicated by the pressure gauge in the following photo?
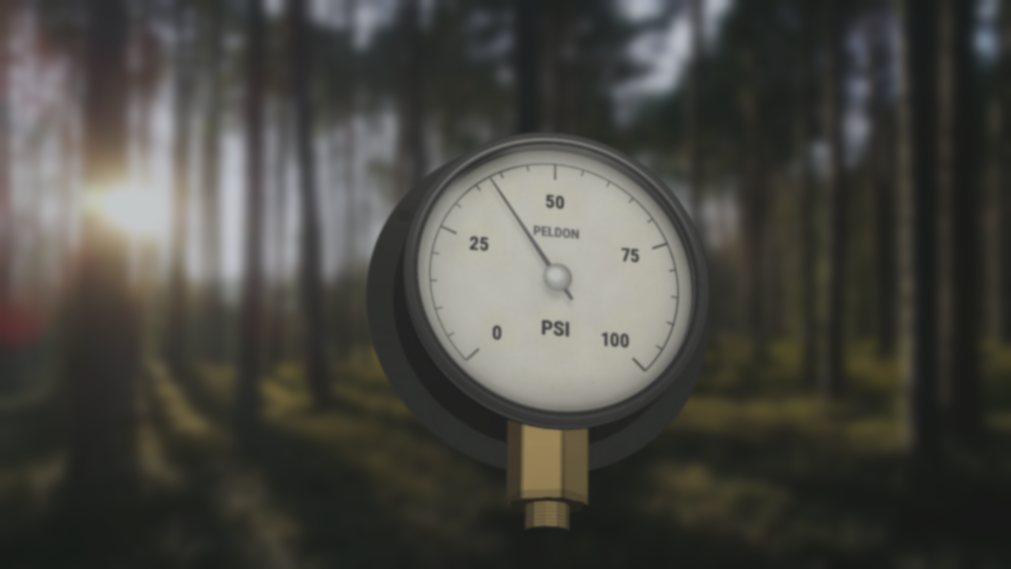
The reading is 37.5 psi
